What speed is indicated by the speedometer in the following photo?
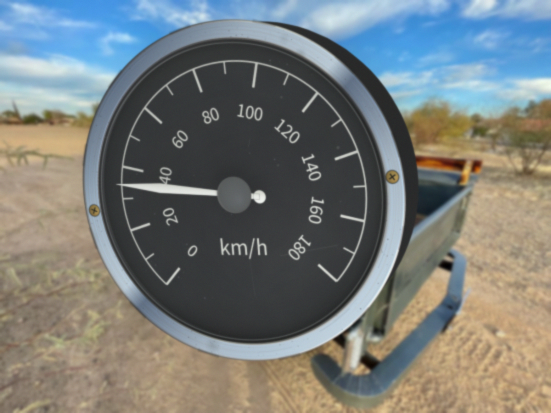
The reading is 35 km/h
